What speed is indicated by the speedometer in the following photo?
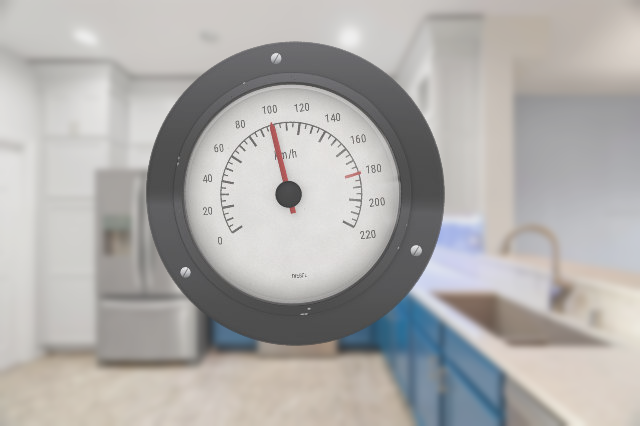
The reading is 100 km/h
